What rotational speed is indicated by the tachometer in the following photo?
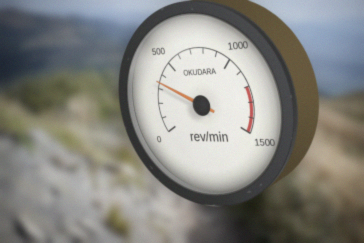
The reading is 350 rpm
